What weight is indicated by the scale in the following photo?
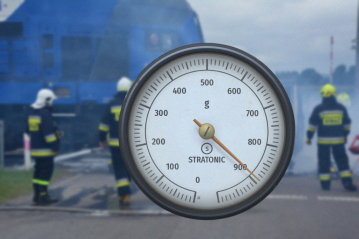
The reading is 890 g
